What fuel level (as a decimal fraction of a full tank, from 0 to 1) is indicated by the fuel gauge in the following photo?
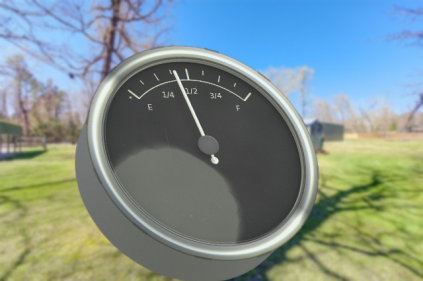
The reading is 0.375
